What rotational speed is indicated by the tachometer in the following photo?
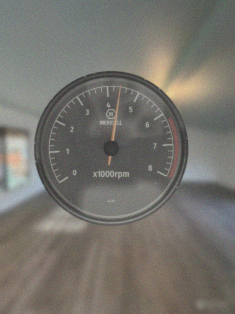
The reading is 4400 rpm
